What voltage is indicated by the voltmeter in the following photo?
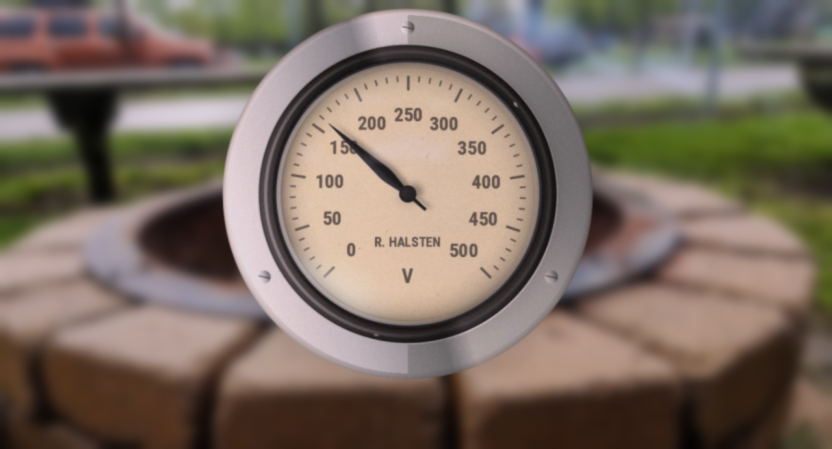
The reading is 160 V
